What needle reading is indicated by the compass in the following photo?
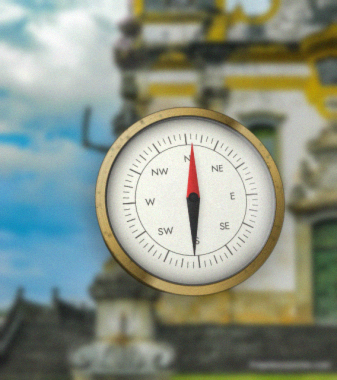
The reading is 5 °
